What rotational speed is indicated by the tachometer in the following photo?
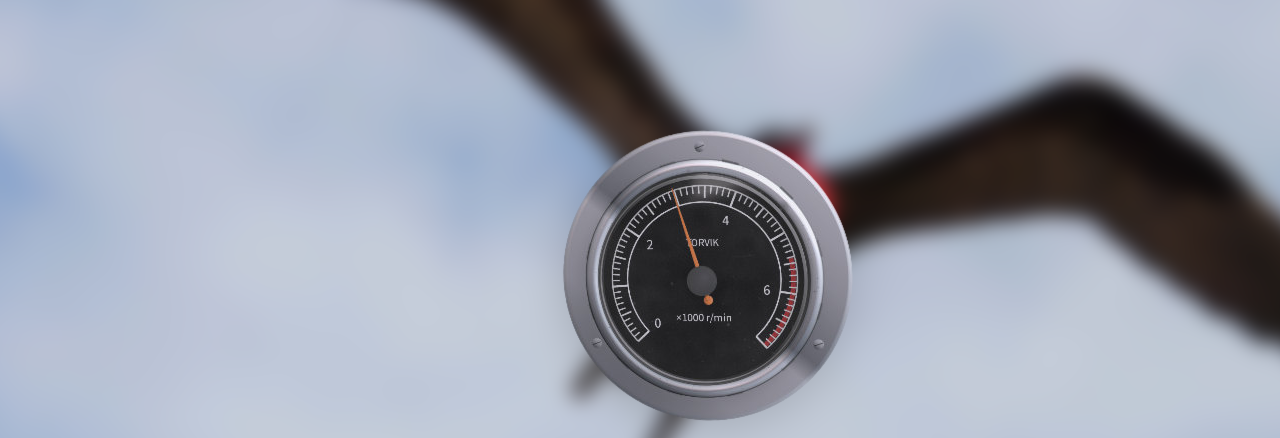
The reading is 3000 rpm
